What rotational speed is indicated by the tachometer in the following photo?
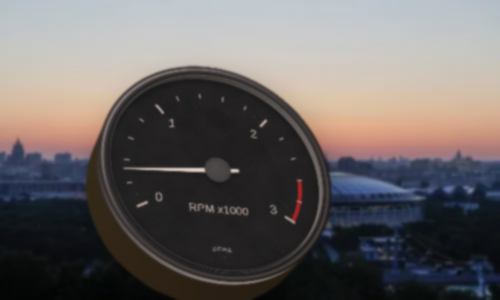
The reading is 300 rpm
